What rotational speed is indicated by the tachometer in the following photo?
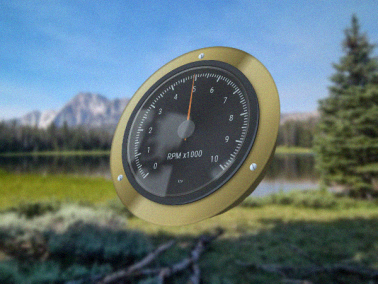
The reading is 5000 rpm
